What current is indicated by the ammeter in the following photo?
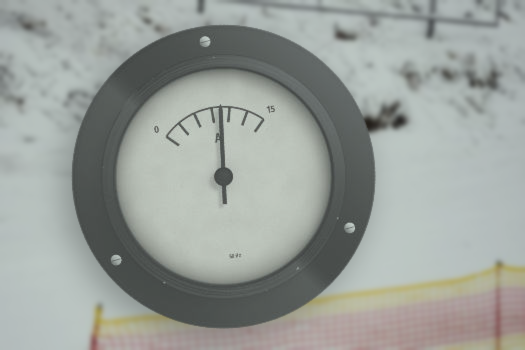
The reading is 8.75 A
